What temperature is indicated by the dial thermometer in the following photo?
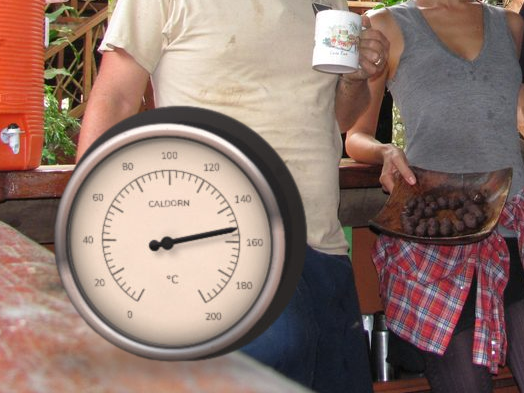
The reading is 152 °C
